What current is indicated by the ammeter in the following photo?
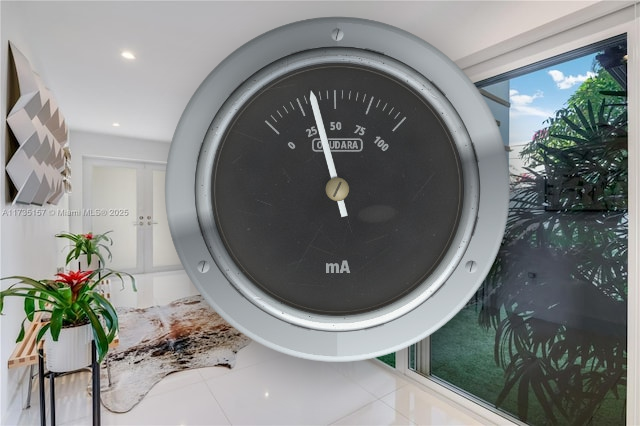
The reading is 35 mA
